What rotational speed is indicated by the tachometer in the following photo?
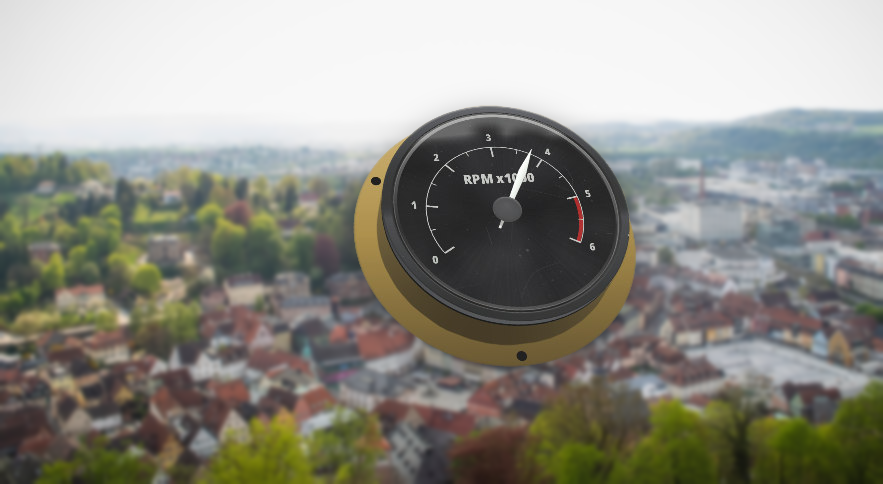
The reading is 3750 rpm
